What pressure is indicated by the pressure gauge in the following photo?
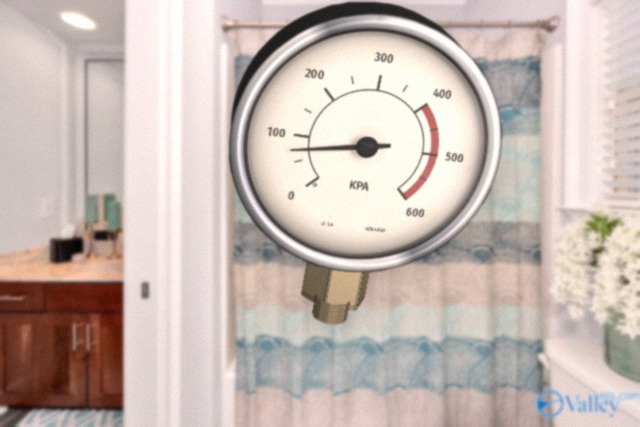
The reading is 75 kPa
